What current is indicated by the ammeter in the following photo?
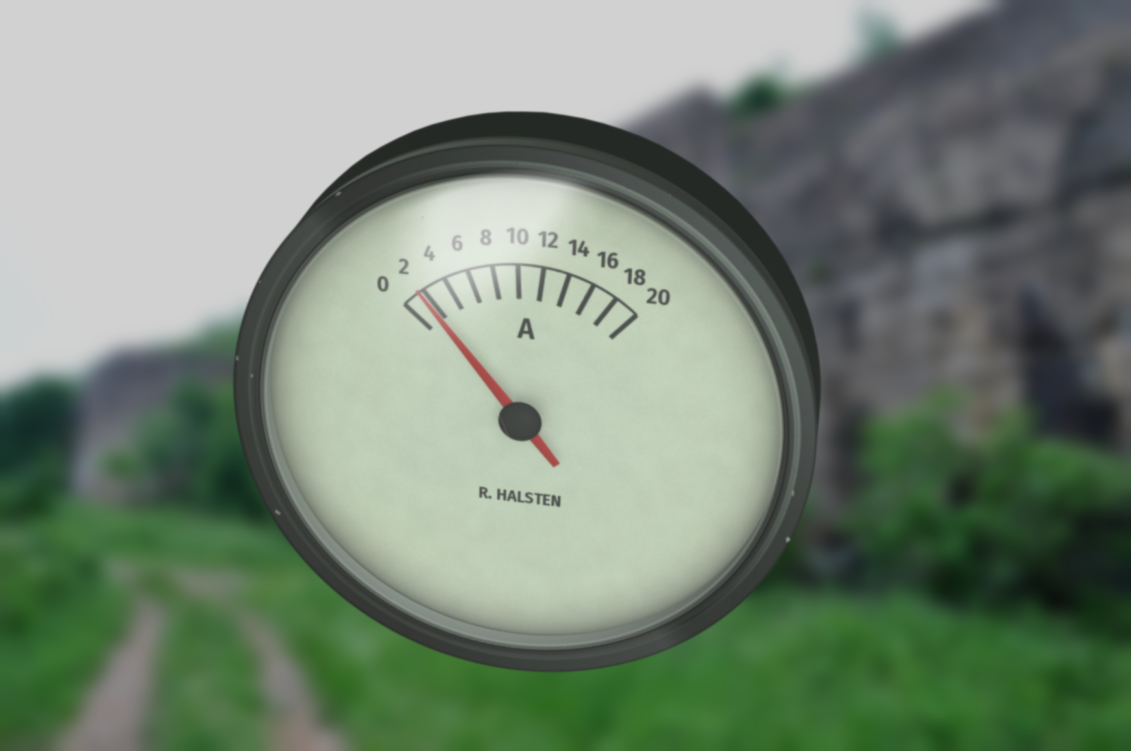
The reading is 2 A
